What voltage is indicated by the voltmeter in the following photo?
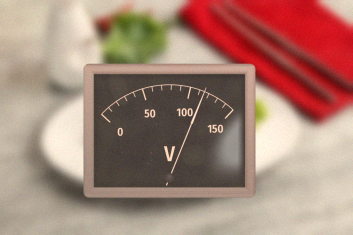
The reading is 115 V
